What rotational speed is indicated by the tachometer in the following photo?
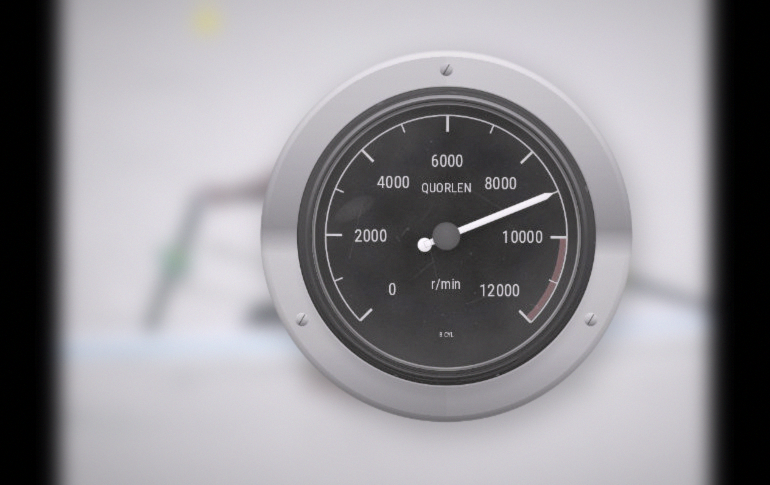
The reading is 9000 rpm
